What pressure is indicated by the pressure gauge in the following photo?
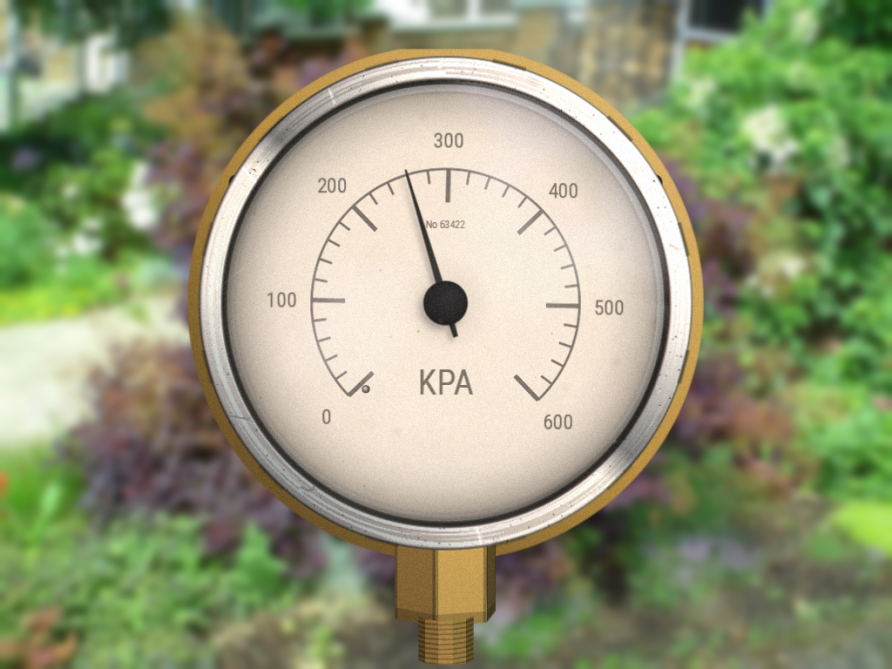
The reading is 260 kPa
